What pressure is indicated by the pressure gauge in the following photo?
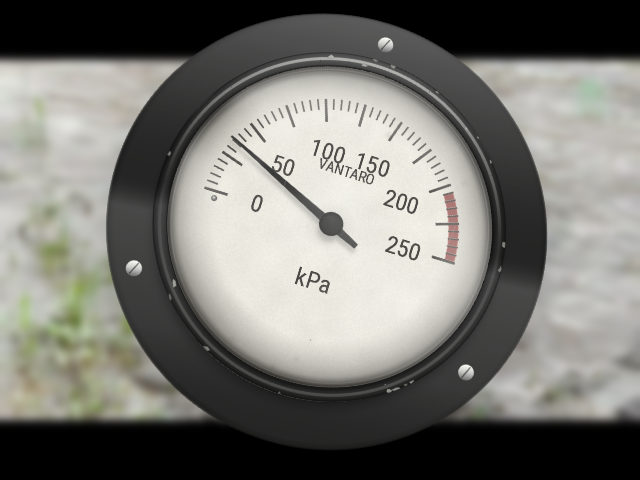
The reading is 35 kPa
